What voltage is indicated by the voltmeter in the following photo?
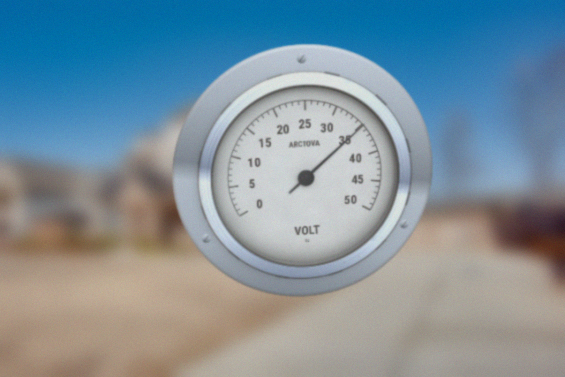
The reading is 35 V
